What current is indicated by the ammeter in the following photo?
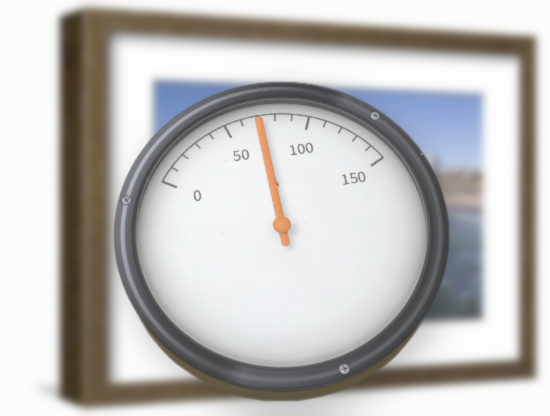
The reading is 70 A
